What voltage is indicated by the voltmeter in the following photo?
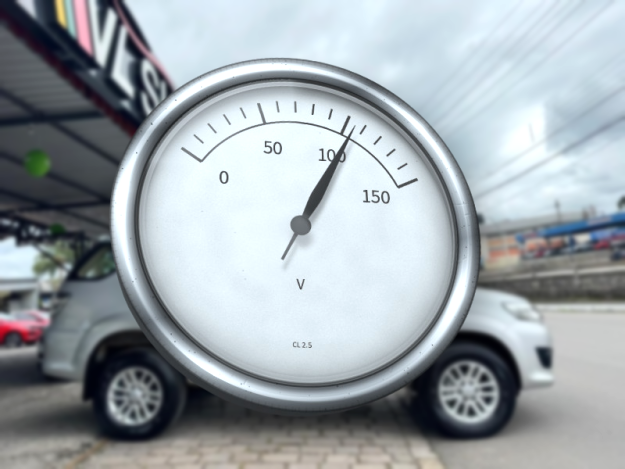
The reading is 105 V
